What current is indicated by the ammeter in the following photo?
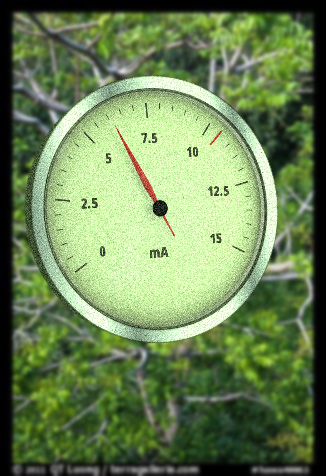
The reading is 6 mA
